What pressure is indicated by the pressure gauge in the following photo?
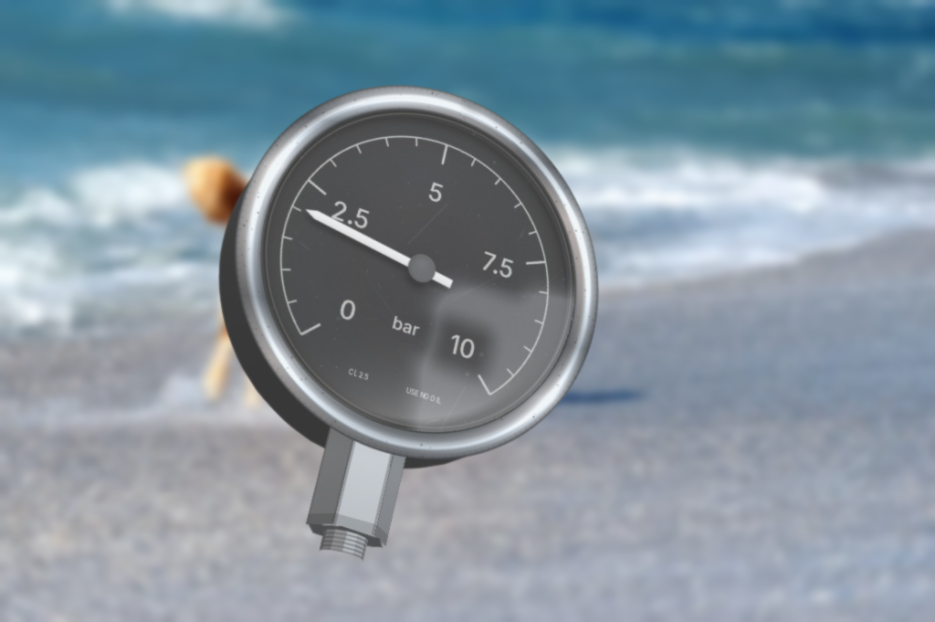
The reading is 2 bar
